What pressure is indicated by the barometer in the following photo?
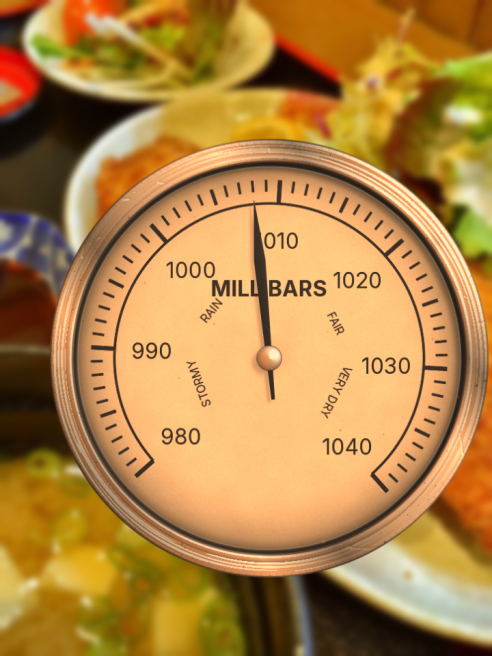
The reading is 1008 mbar
